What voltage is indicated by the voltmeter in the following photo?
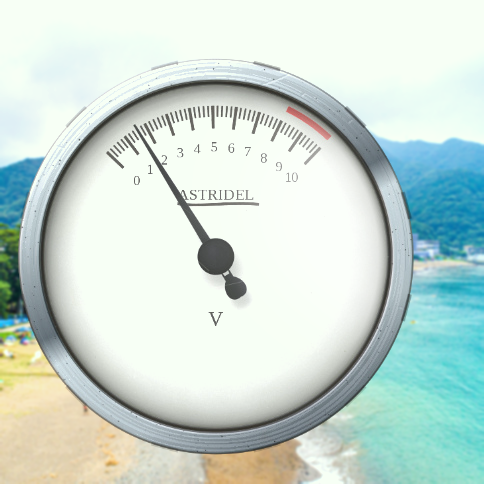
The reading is 1.6 V
